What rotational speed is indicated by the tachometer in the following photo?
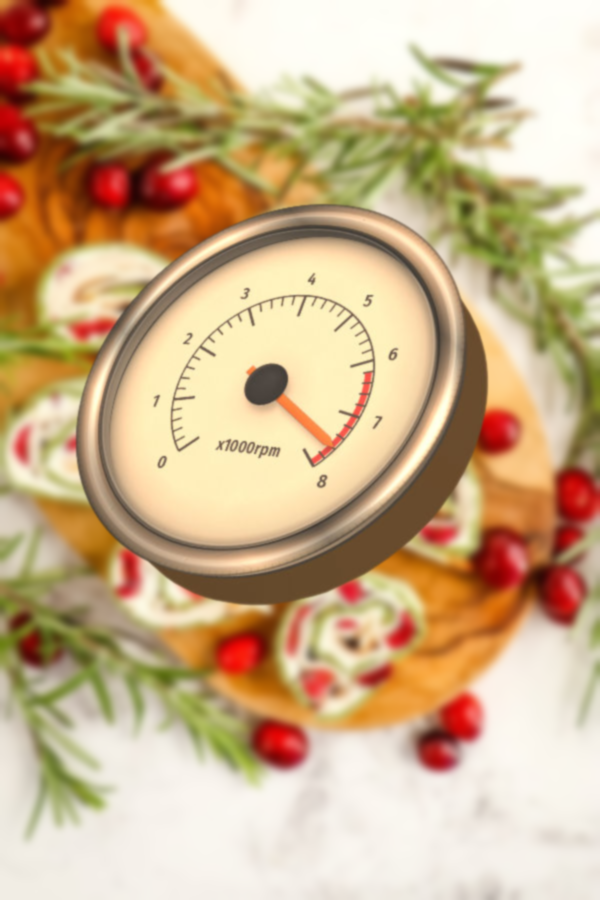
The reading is 7600 rpm
